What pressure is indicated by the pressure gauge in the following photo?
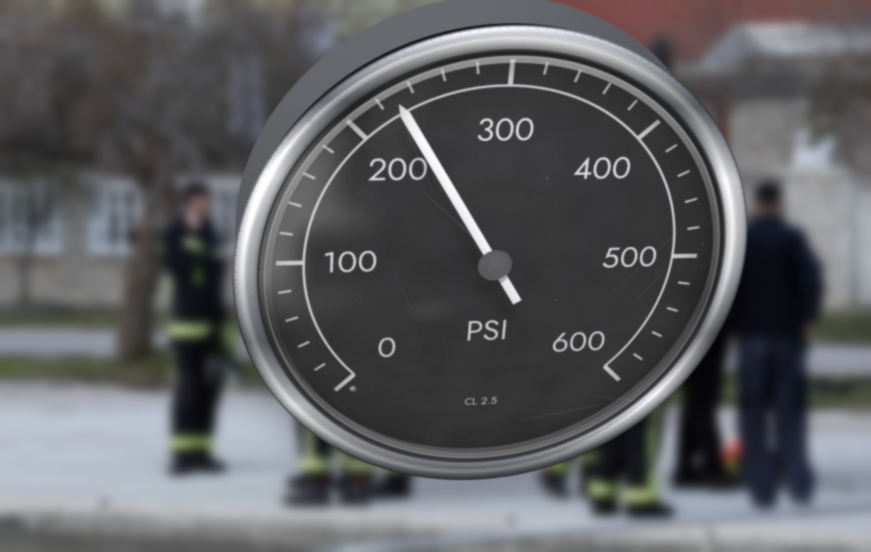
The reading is 230 psi
